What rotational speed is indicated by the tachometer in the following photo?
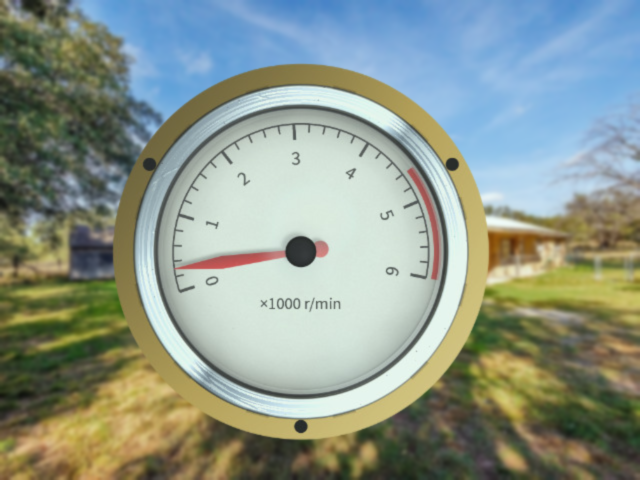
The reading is 300 rpm
